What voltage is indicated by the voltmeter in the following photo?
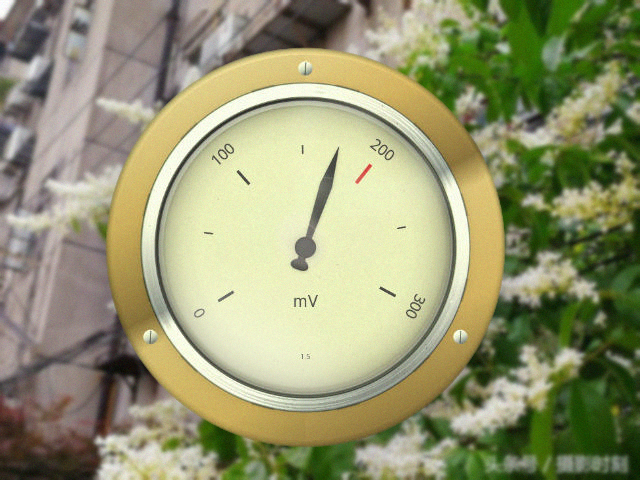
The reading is 175 mV
